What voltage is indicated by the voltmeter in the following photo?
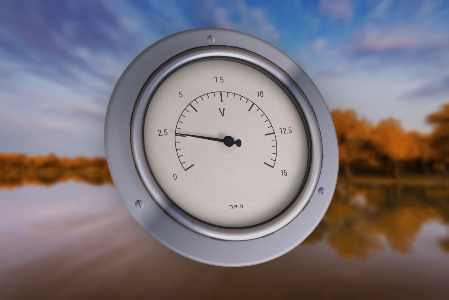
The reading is 2.5 V
